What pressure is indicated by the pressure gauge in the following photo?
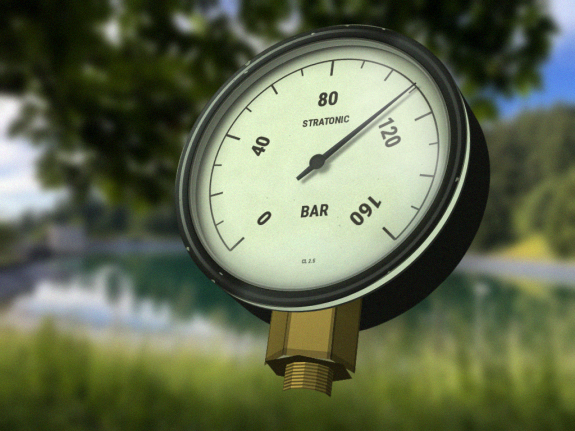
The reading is 110 bar
